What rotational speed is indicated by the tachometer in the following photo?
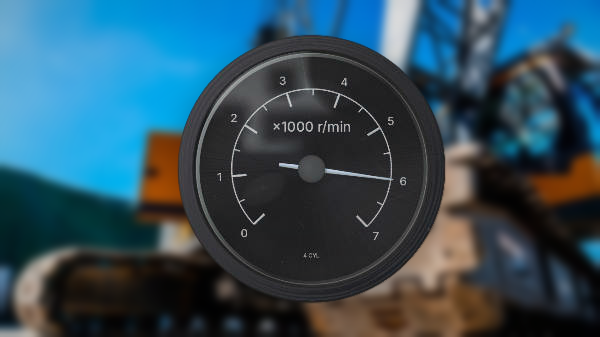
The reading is 6000 rpm
